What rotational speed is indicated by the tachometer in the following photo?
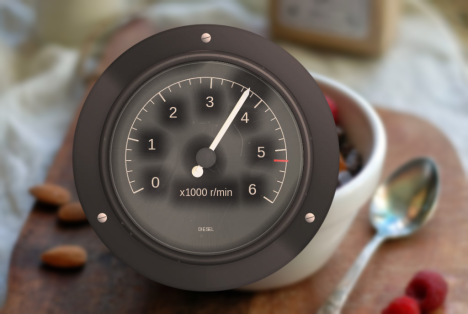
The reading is 3700 rpm
